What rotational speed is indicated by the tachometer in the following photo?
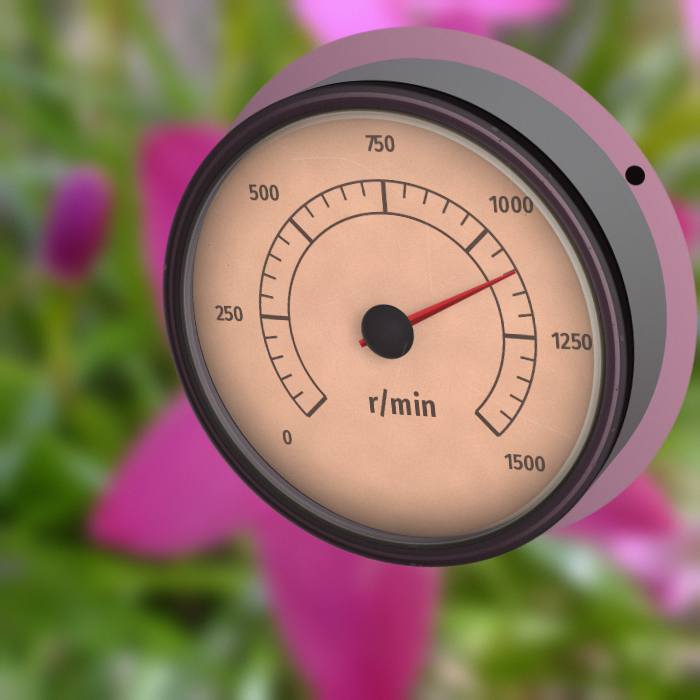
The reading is 1100 rpm
